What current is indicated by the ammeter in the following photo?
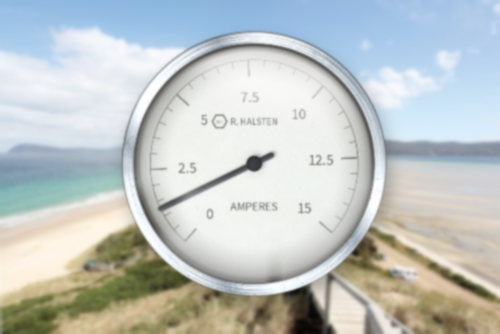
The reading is 1.25 A
